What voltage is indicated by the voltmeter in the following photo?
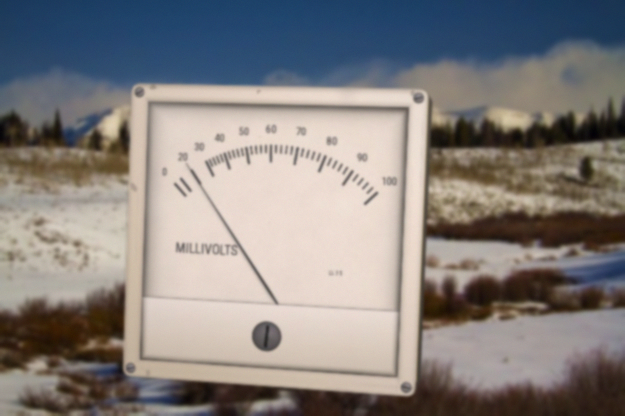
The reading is 20 mV
